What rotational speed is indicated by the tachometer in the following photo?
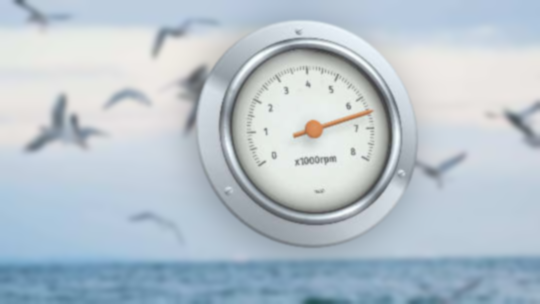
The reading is 6500 rpm
